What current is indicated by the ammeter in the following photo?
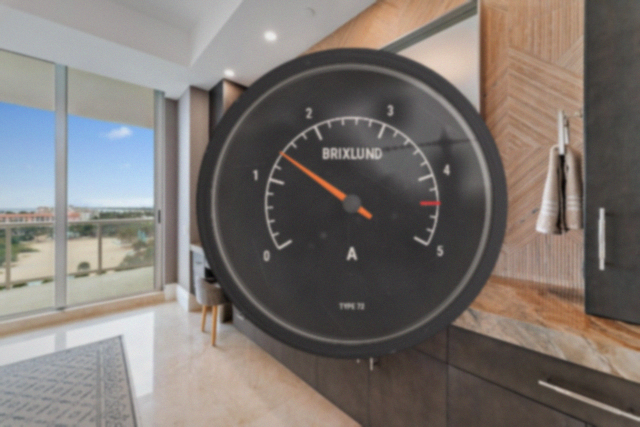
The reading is 1.4 A
